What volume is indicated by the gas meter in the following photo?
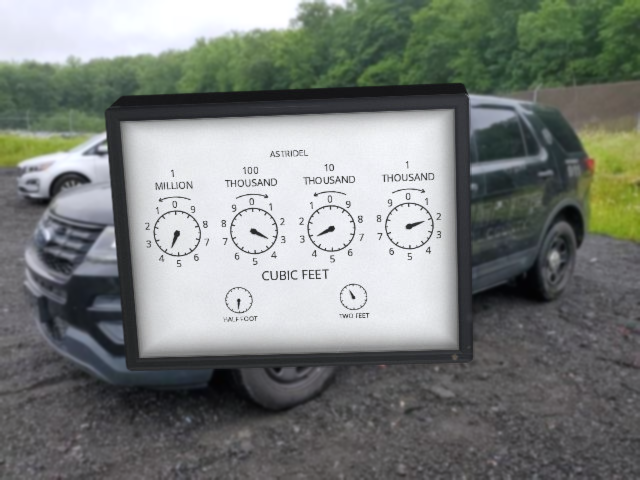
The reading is 433200 ft³
